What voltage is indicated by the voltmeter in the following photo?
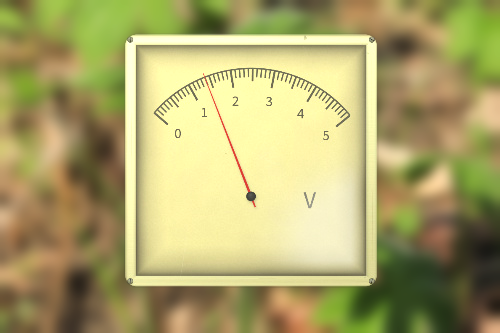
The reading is 1.4 V
